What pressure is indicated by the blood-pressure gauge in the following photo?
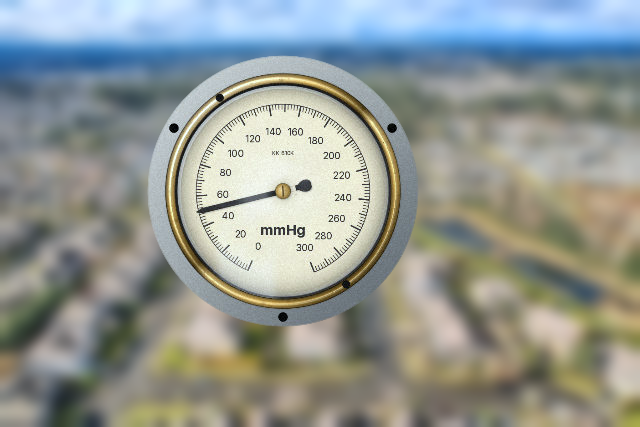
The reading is 50 mmHg
